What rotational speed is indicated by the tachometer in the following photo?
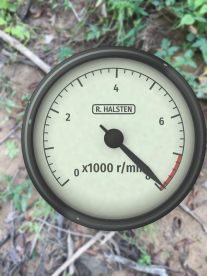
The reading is 7900 rpm
